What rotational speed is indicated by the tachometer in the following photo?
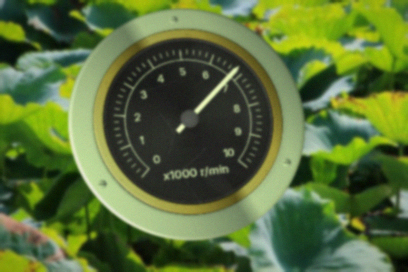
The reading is 6800 rpm
